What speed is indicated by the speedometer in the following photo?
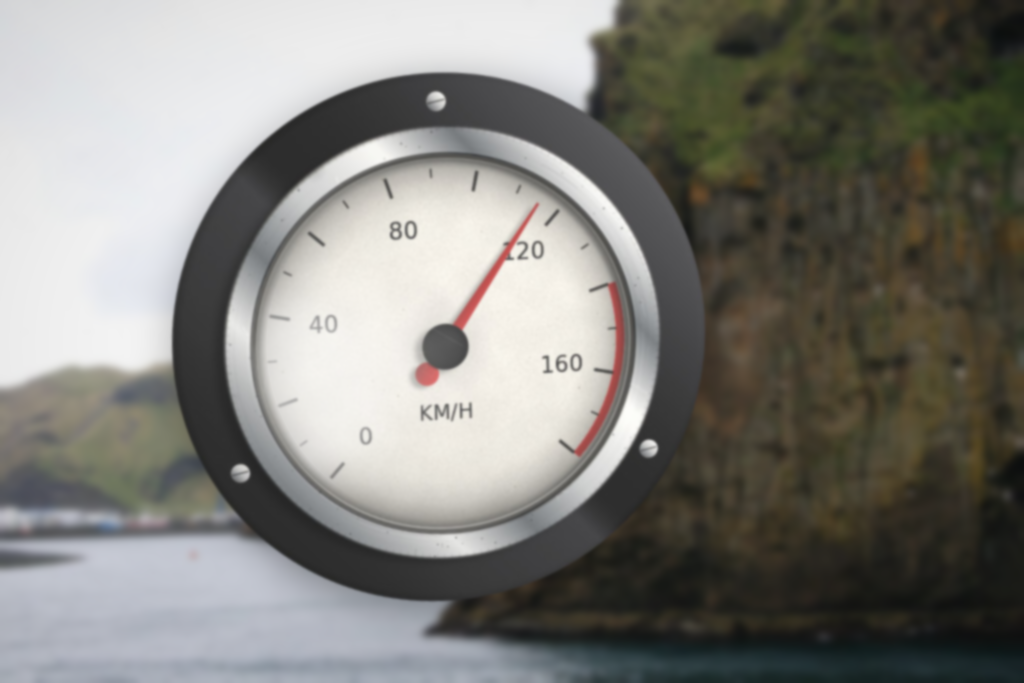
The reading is 115 km/h
